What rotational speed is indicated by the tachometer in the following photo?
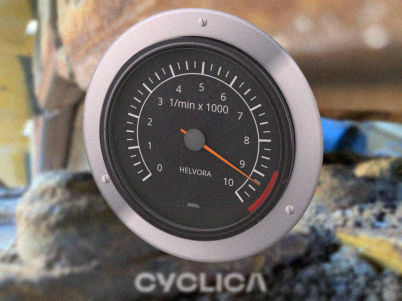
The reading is 9250 rpm
